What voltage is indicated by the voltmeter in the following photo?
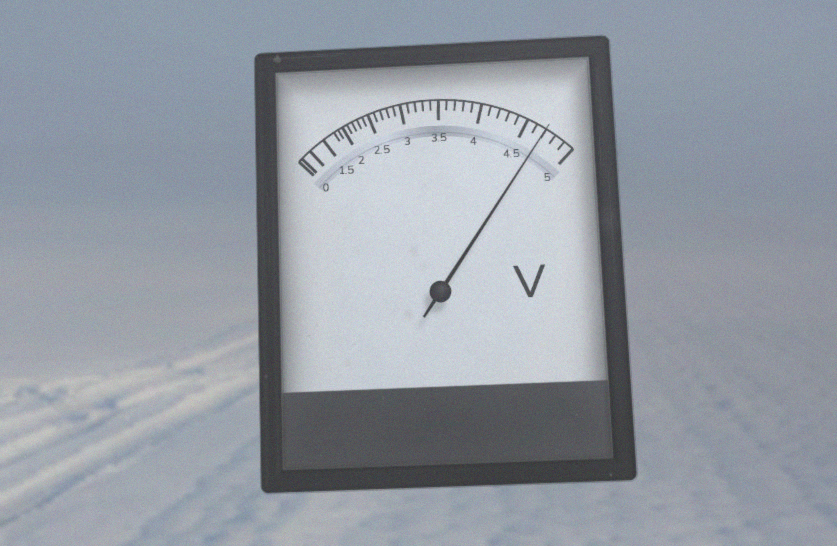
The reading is 4.7 V
